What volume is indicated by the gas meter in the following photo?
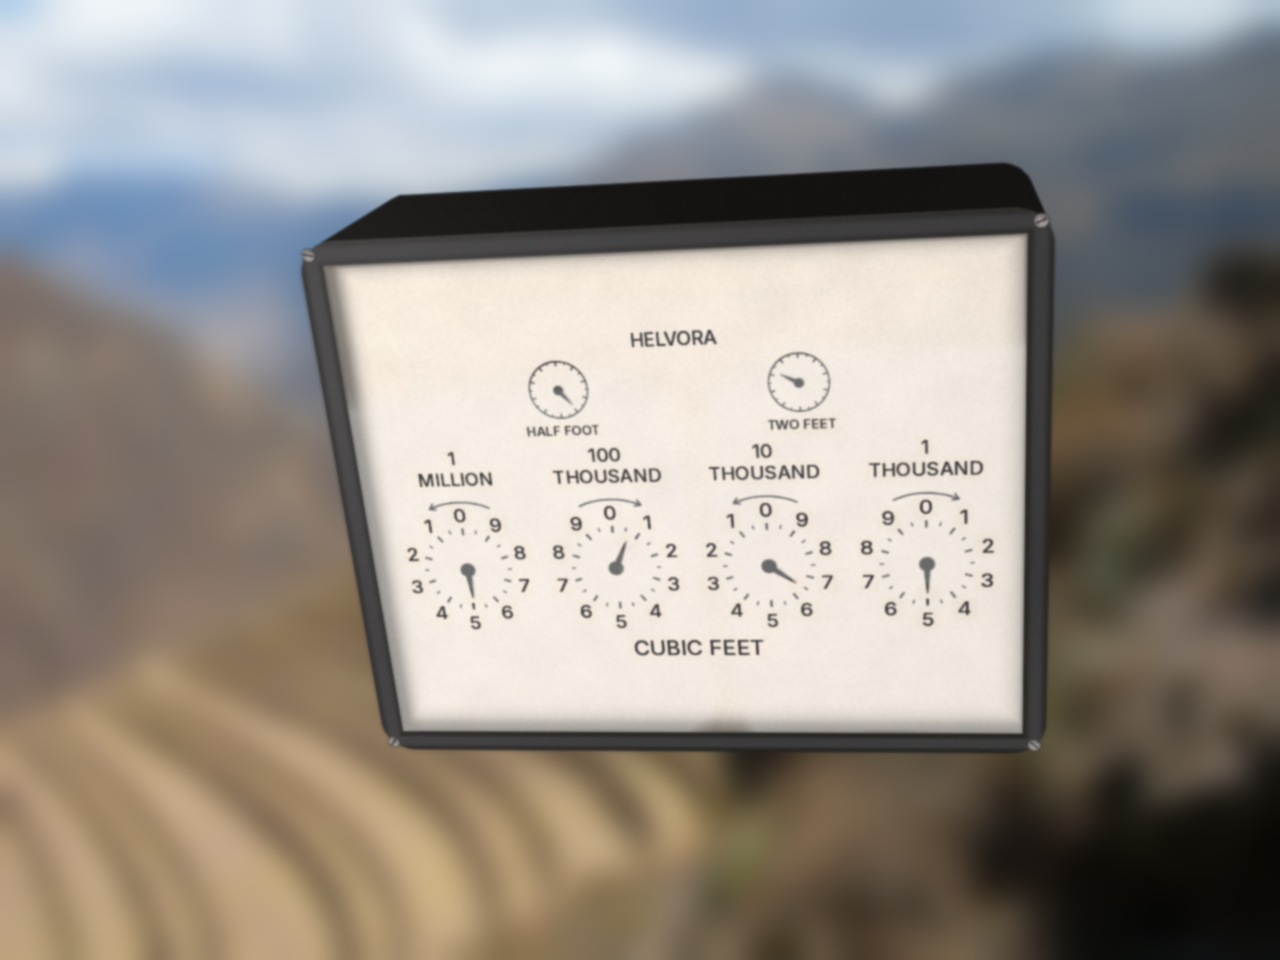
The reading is 506500 ft³
